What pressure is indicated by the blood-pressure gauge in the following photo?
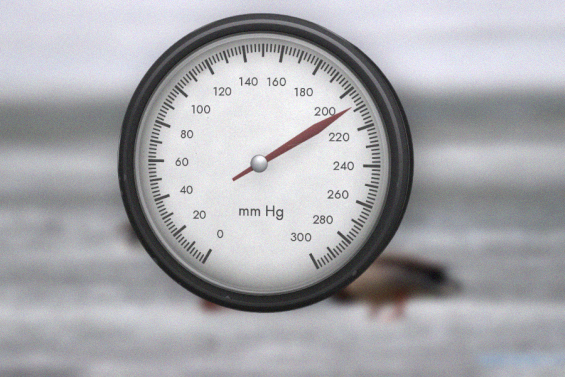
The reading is 208 mmHg
